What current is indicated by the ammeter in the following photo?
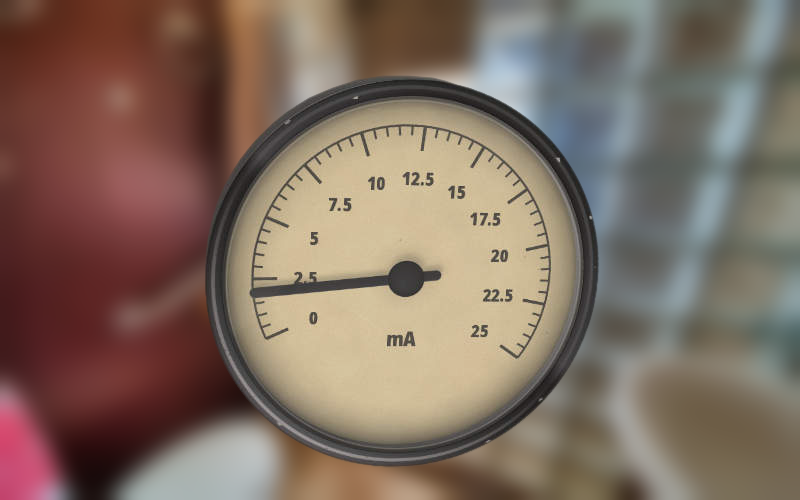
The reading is 2 mA
